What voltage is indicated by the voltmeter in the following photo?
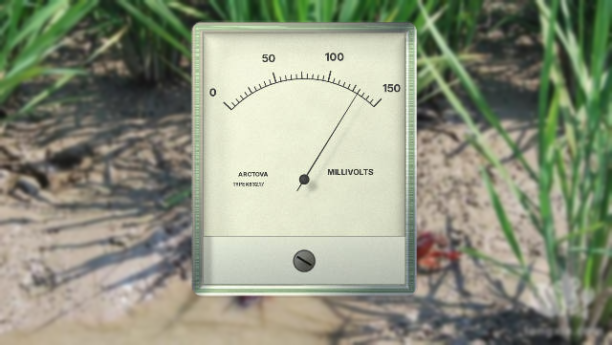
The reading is 130 mV
